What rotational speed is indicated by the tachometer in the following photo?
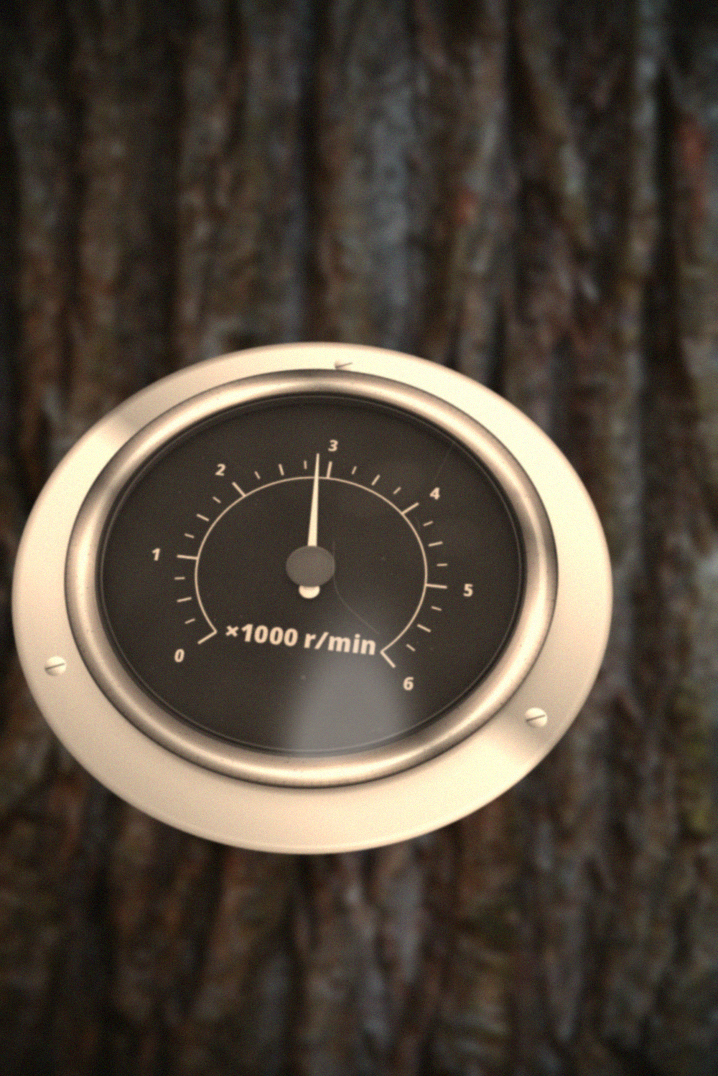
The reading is 2875 rpm
